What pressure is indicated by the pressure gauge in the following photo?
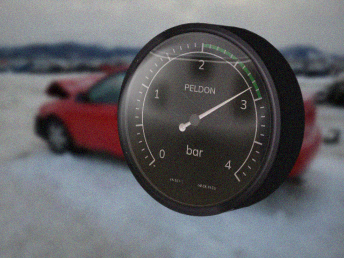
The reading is 2.85 bar
